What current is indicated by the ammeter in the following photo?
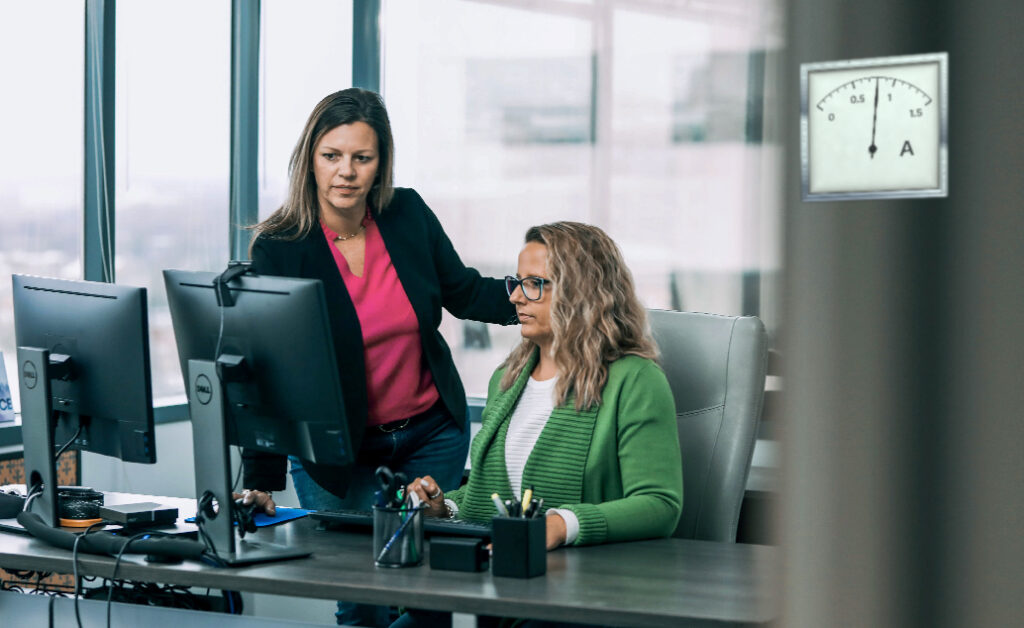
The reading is 0.8 A
